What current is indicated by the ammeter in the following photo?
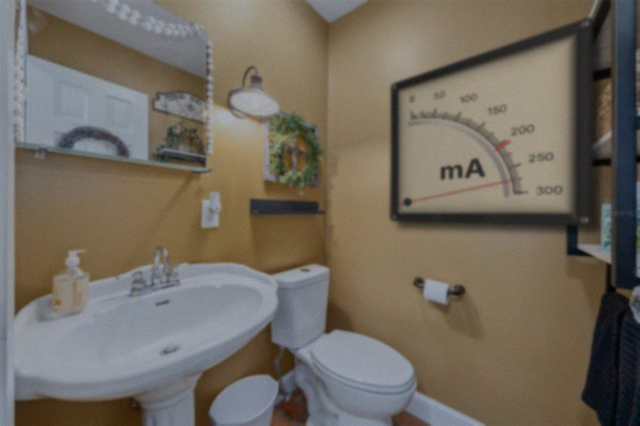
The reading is 275 mA
